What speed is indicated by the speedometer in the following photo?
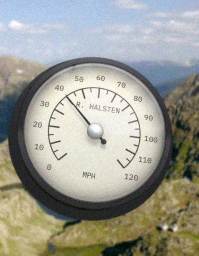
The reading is 40 mph
